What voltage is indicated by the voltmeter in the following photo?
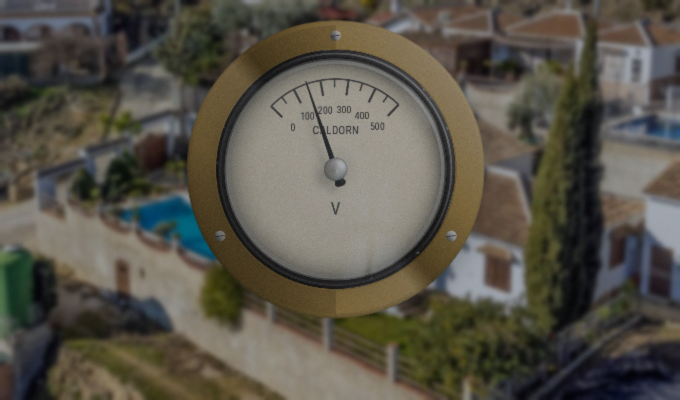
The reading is 150 V
